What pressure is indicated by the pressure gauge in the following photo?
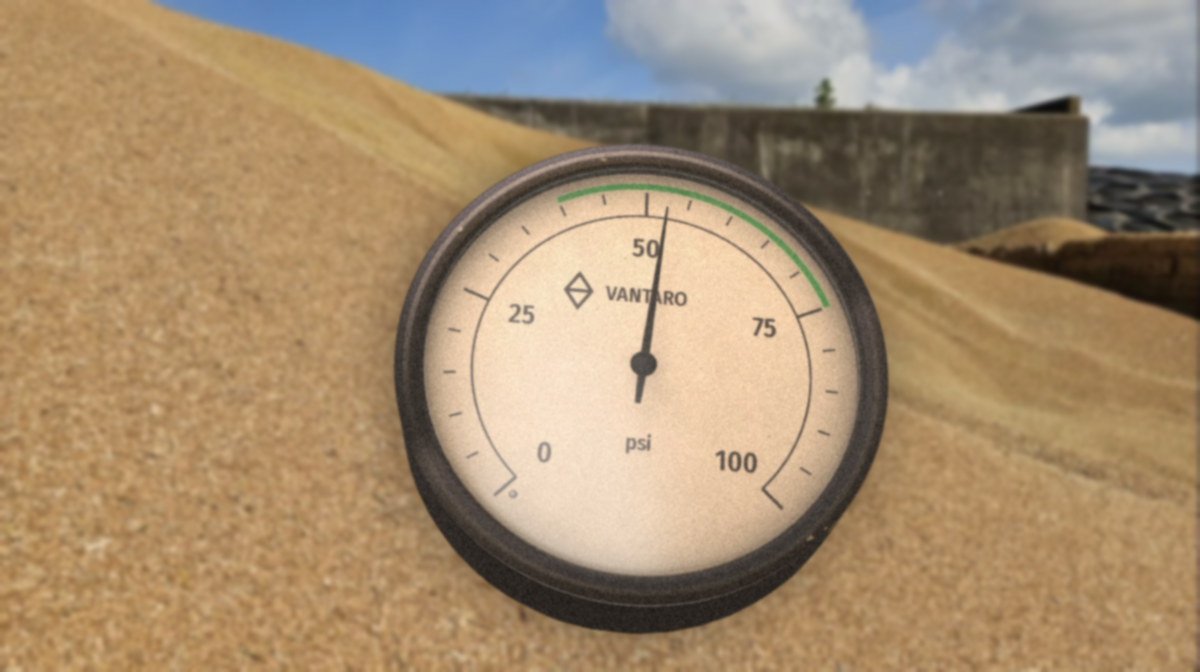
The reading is 52.5 psi
